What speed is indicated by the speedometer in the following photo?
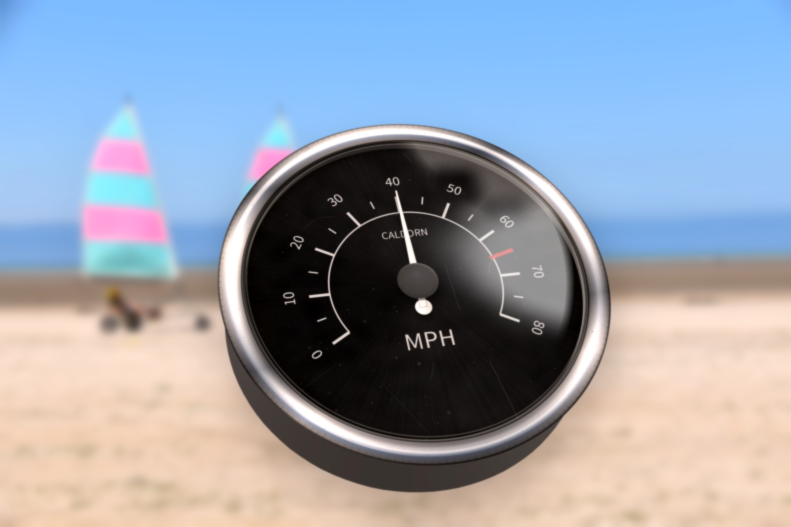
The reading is 40 mph
